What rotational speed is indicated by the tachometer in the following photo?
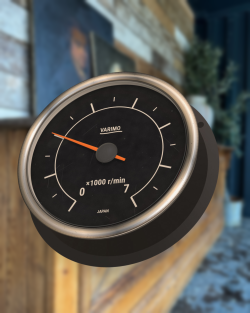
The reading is 2000 rpm
